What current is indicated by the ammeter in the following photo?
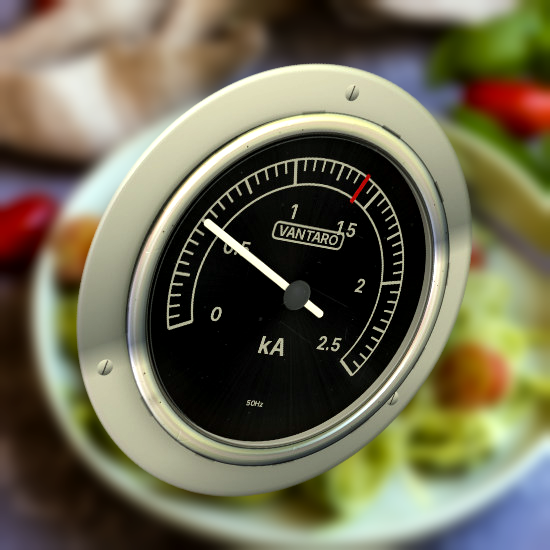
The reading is 0.5 kA
